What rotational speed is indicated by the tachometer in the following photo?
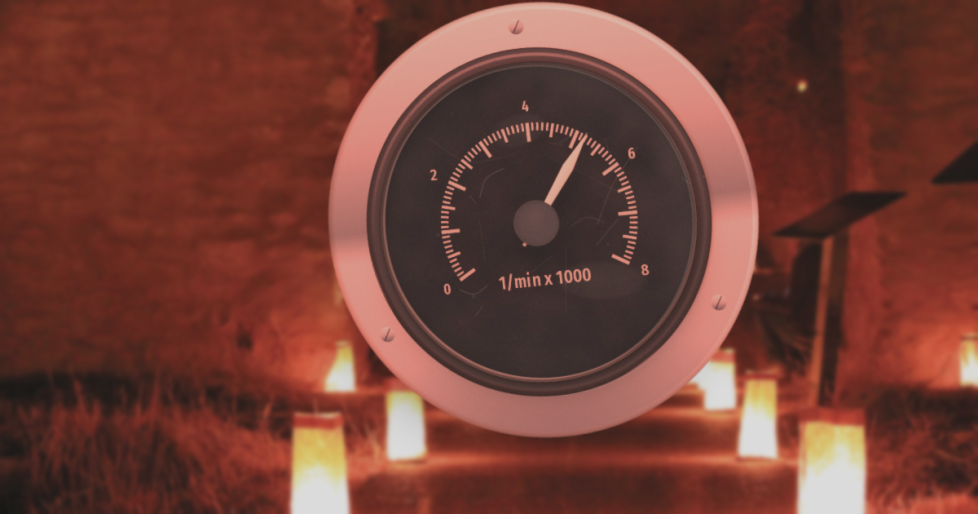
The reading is 5200 rpm
